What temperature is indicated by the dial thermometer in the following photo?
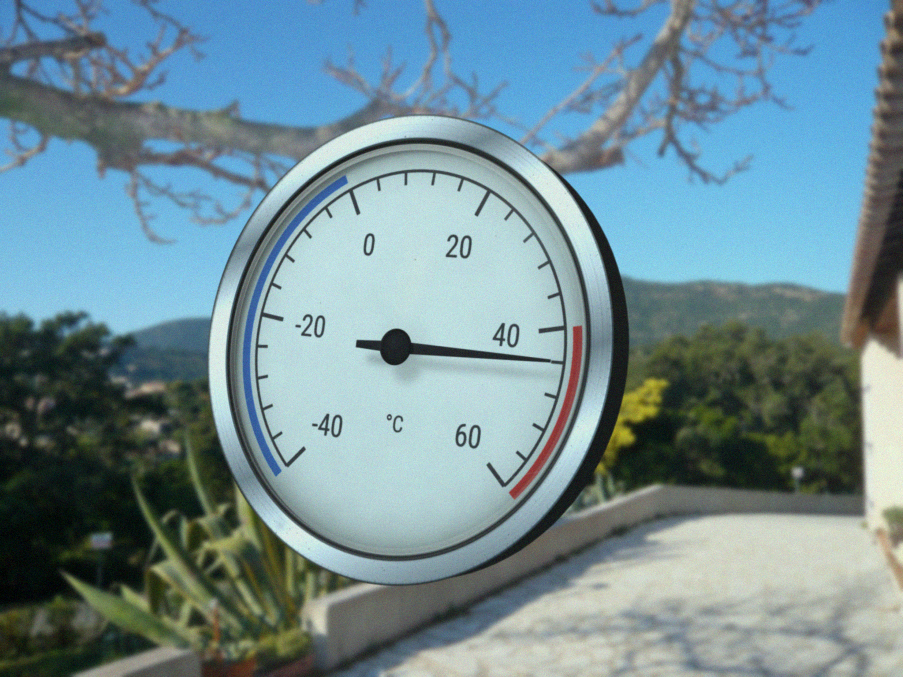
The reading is 44 °C
